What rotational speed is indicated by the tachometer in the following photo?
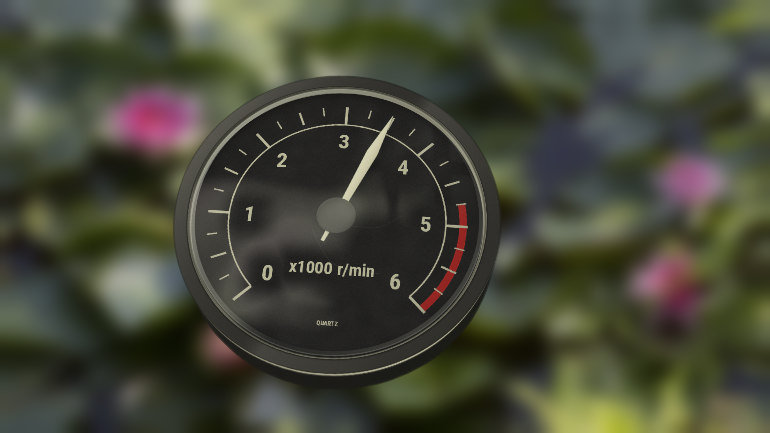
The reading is 3500 rpm
